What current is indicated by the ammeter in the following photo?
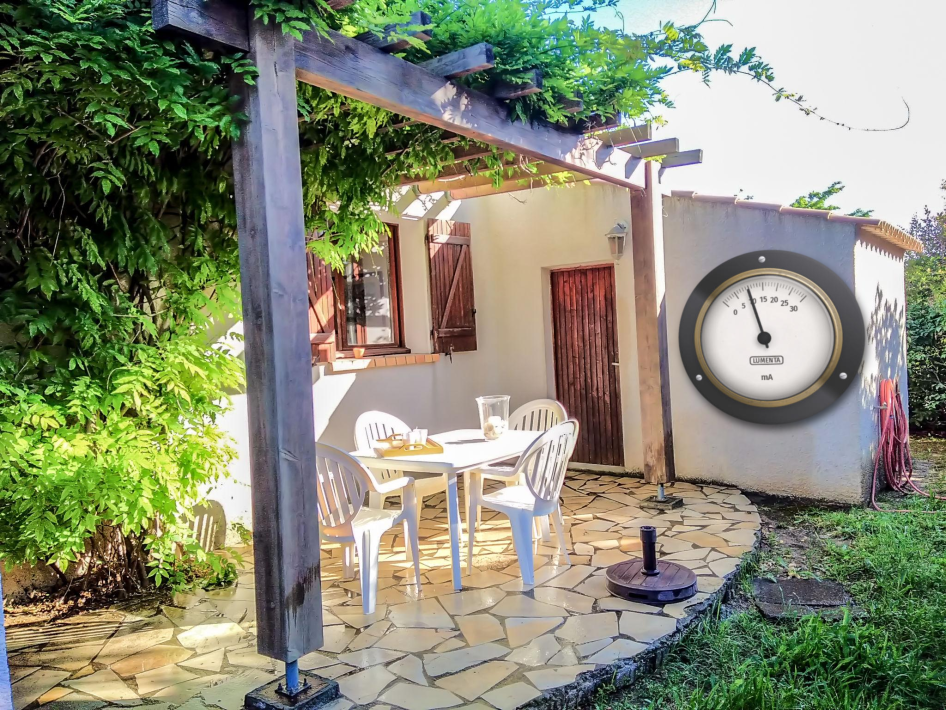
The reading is 10 mA
